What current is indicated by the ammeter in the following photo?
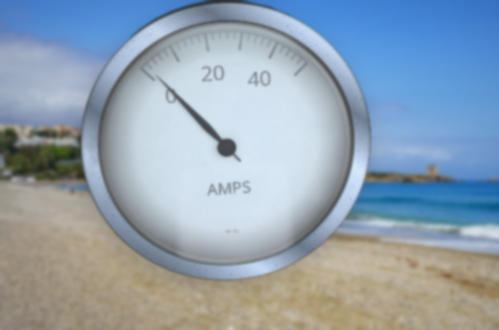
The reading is 2 A
